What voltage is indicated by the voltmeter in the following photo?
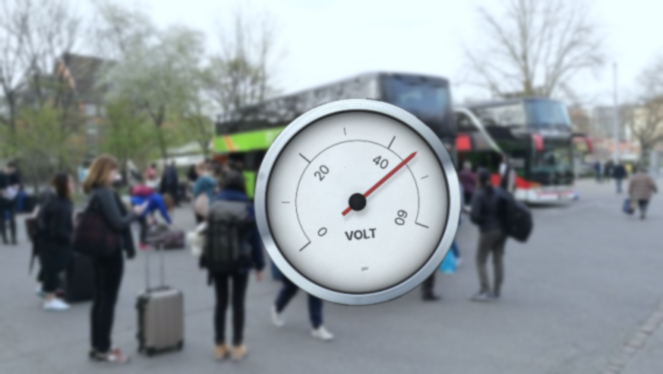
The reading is 45 V
